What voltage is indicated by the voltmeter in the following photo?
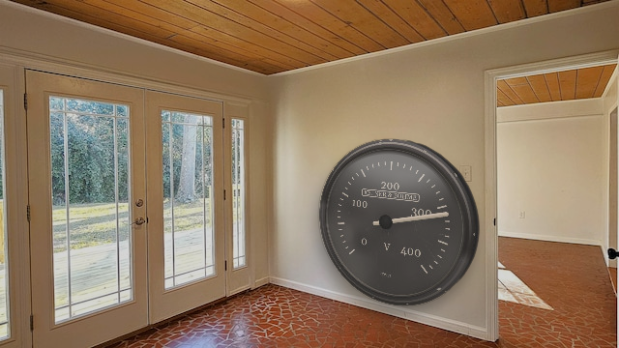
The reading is 310 V
